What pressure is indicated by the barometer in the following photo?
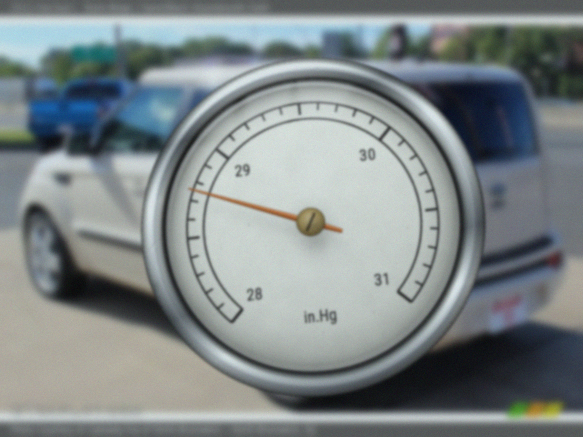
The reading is 28.75 inHg
